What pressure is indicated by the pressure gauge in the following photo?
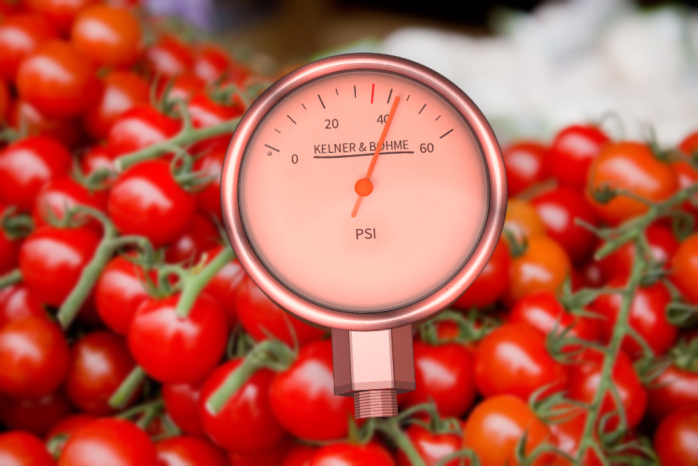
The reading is 42.5 psi
